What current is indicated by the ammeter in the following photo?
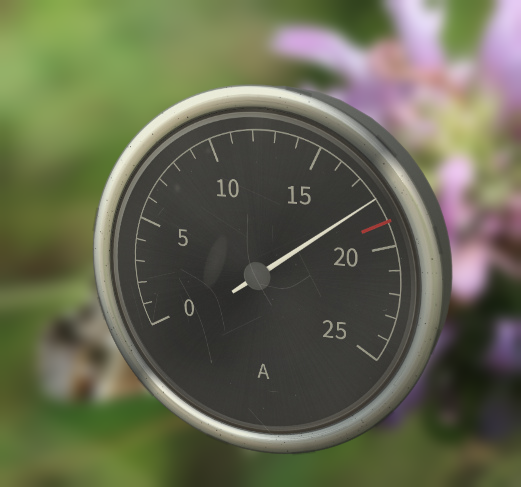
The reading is 18 A
